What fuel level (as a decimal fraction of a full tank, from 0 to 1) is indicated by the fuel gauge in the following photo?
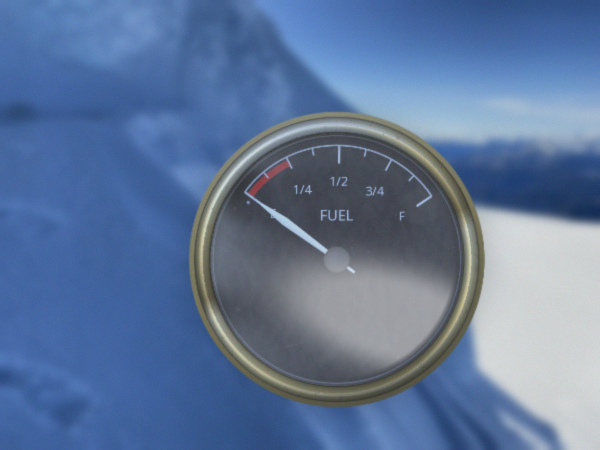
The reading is 0
